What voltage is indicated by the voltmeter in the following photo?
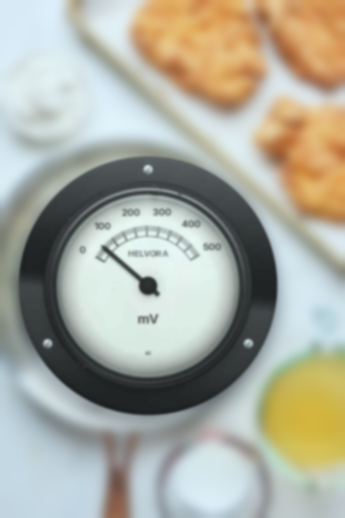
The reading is 50 mV
